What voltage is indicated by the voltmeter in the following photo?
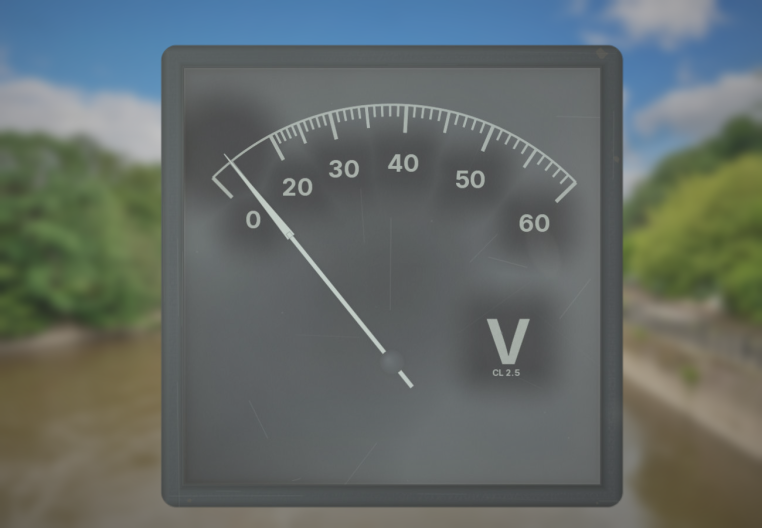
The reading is 10 V
